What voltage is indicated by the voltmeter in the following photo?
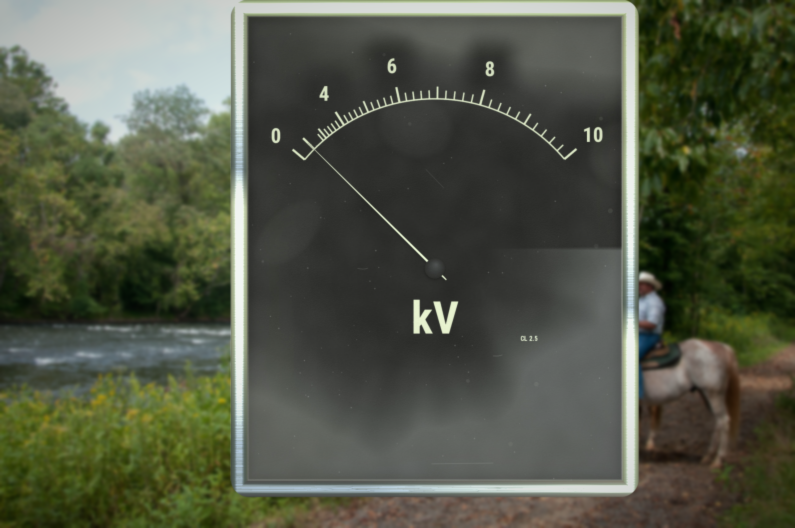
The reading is 2 kV
